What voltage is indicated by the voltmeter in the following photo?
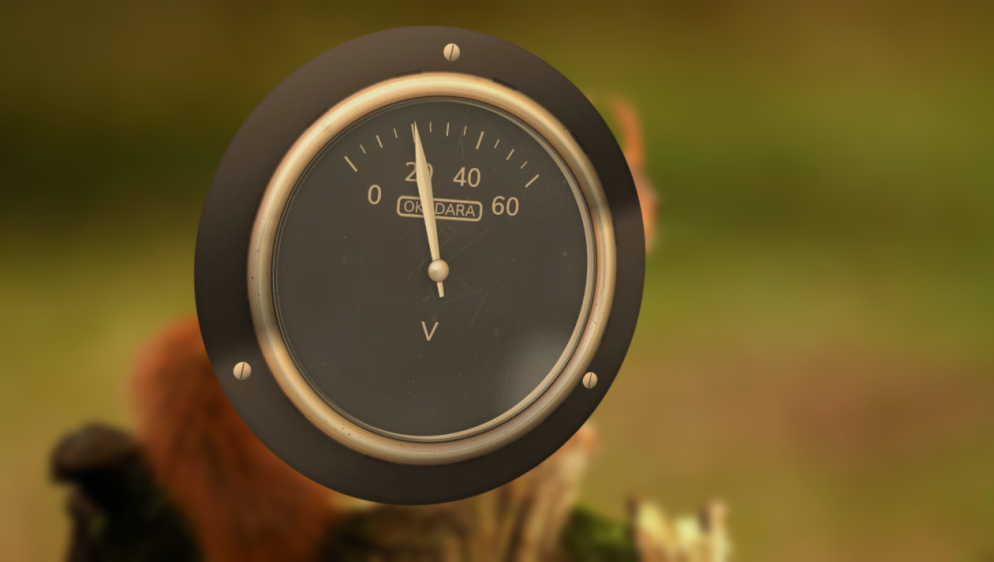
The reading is 20 V
